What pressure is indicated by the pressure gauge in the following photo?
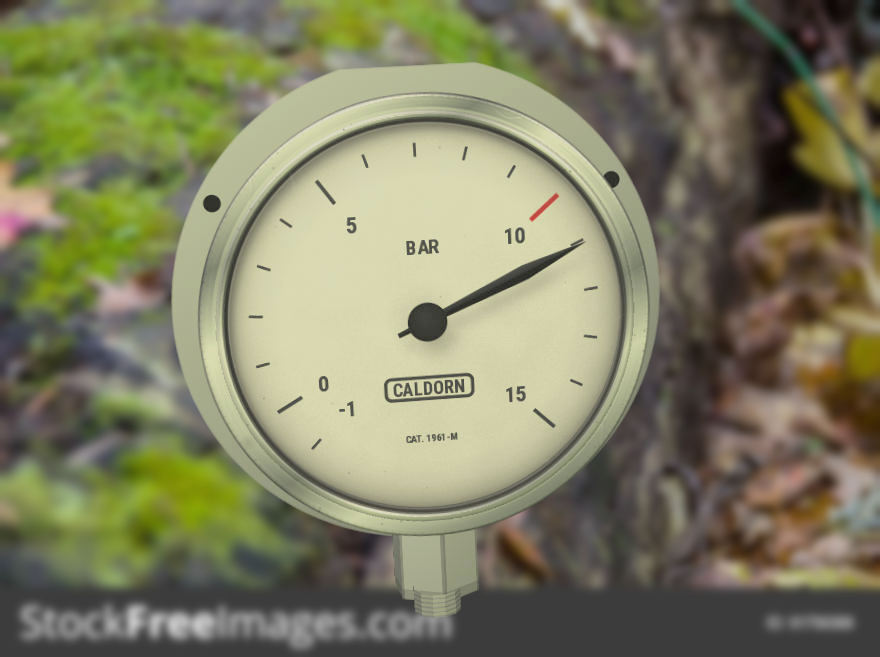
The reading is 11 bar
